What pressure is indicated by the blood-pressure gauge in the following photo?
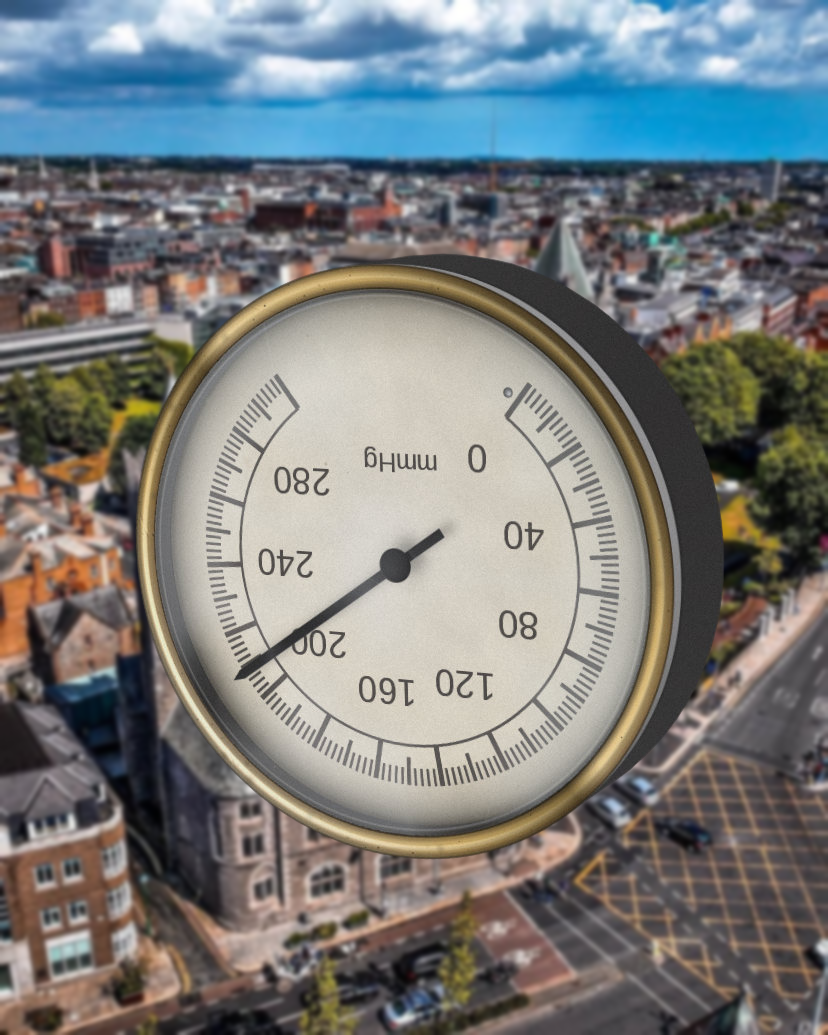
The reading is 208 mmHg
